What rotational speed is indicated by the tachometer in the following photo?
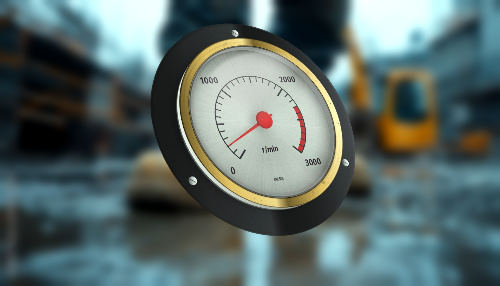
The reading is 200 rpm
